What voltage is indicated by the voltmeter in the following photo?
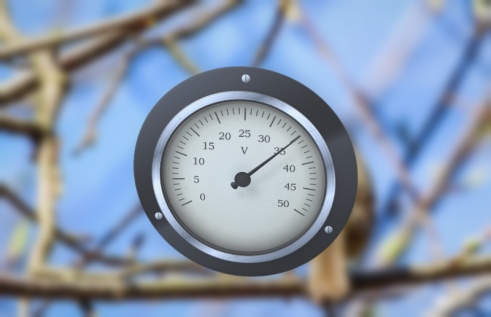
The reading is 35 V
